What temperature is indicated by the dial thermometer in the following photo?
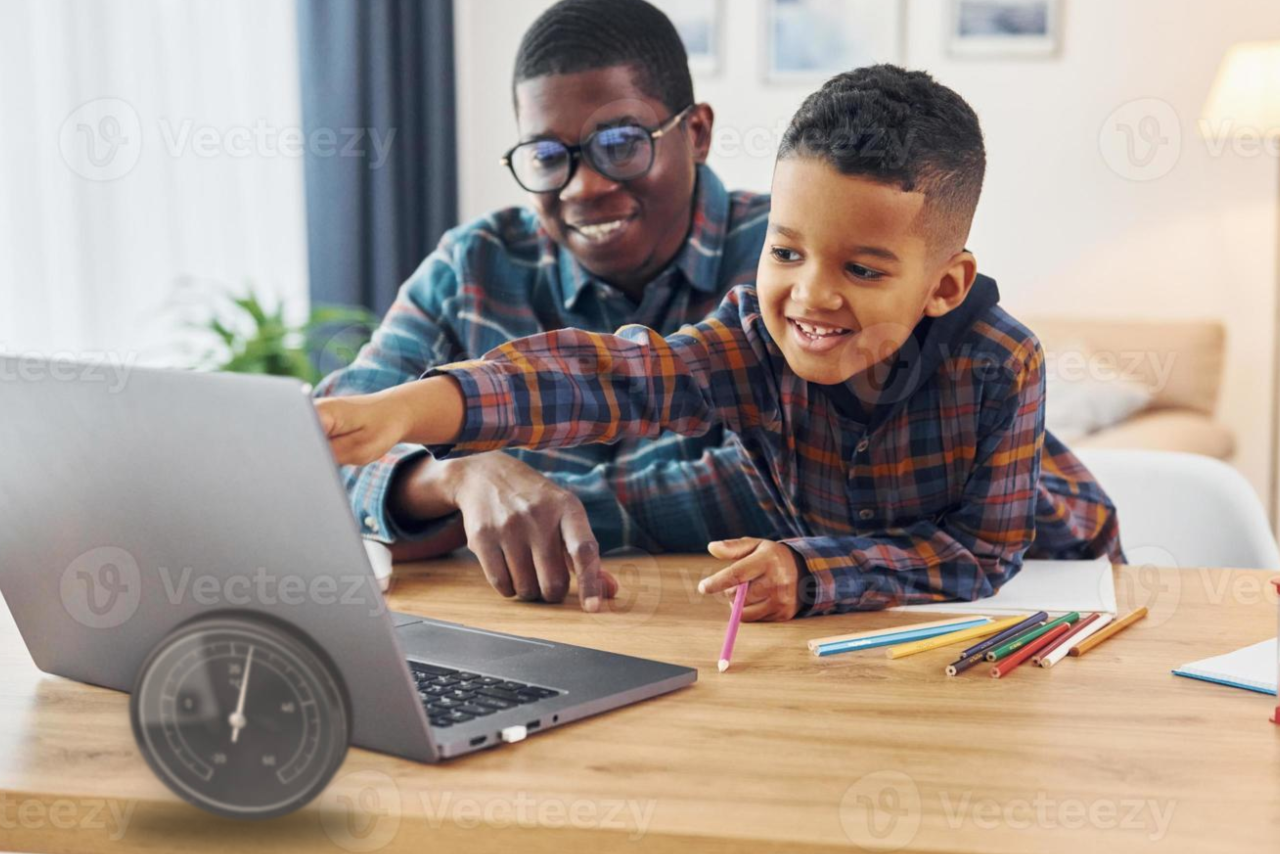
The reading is 24 °C
